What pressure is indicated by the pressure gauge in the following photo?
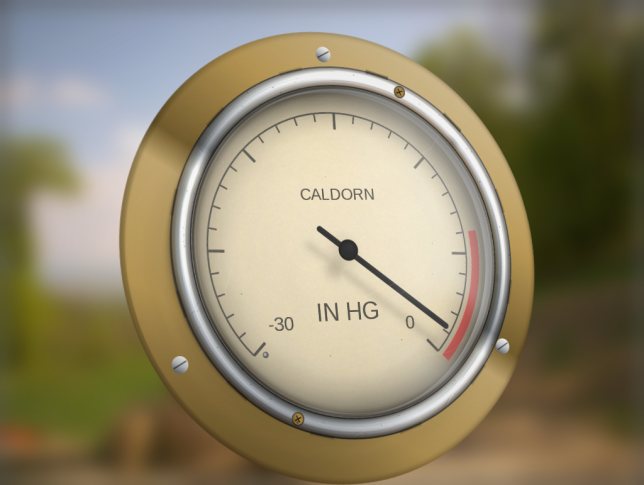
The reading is -1 inHg
